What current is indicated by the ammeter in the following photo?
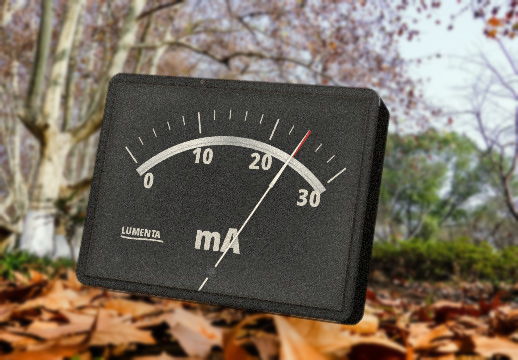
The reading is 24 mA
